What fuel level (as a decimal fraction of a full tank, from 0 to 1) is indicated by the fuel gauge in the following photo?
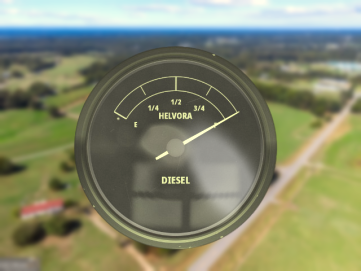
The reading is 1
